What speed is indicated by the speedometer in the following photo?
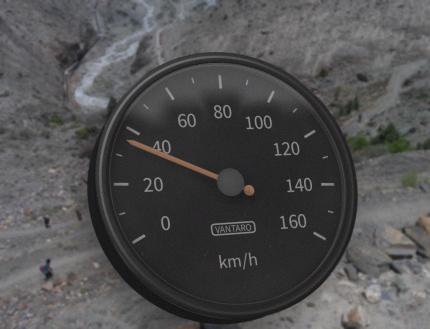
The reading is 35 km/h
